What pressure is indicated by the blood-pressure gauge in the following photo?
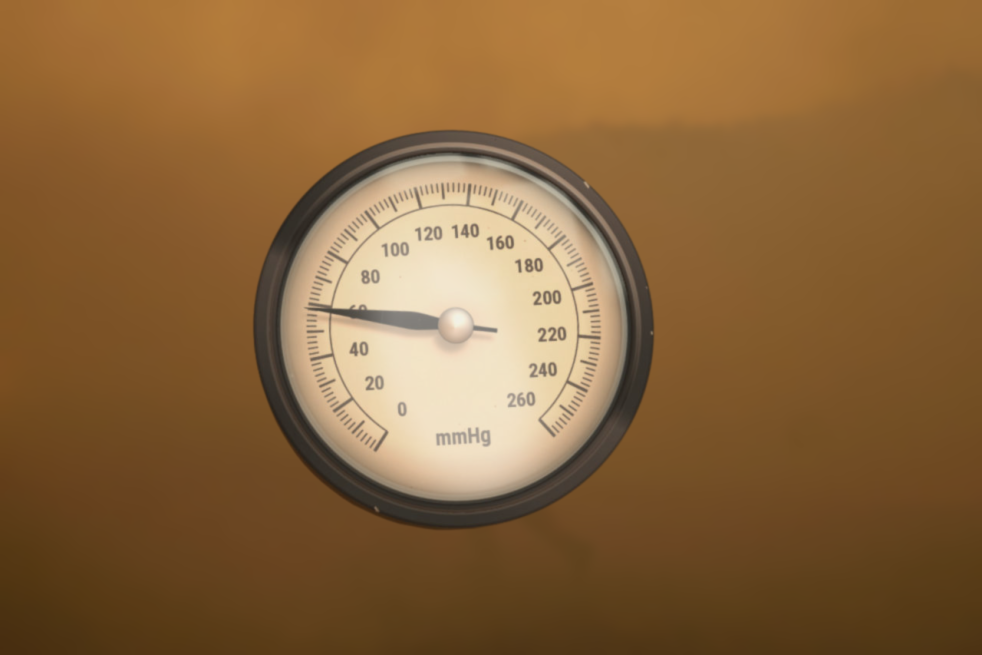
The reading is 58 mmHg
